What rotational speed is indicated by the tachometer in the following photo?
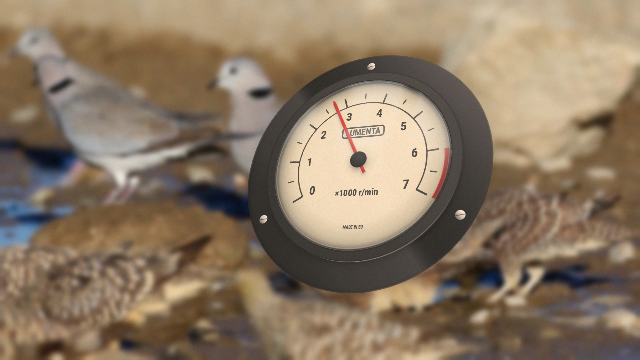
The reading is 2750 rpm
